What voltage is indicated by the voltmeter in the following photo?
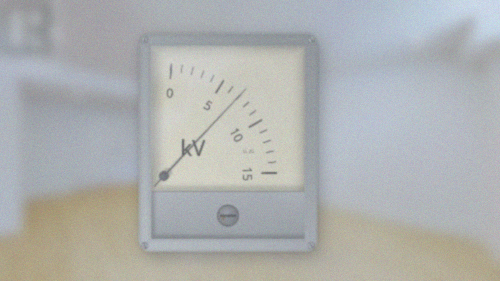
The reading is 7 kV
